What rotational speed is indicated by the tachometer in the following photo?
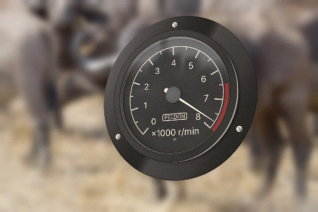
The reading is 7750 rpm
